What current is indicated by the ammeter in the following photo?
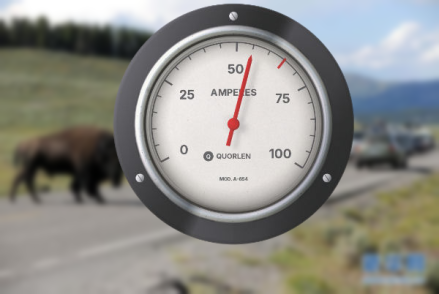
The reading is 55 A
